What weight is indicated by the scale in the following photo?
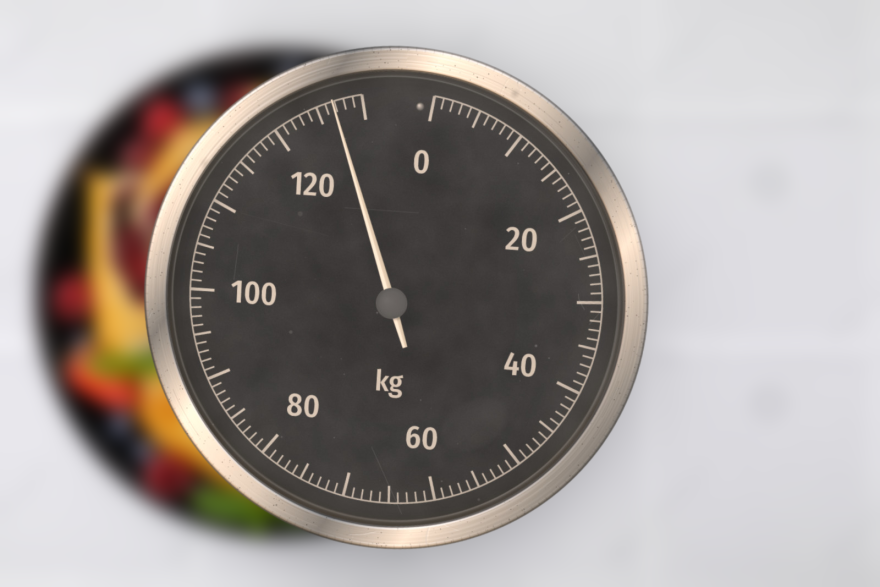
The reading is 127 kg
